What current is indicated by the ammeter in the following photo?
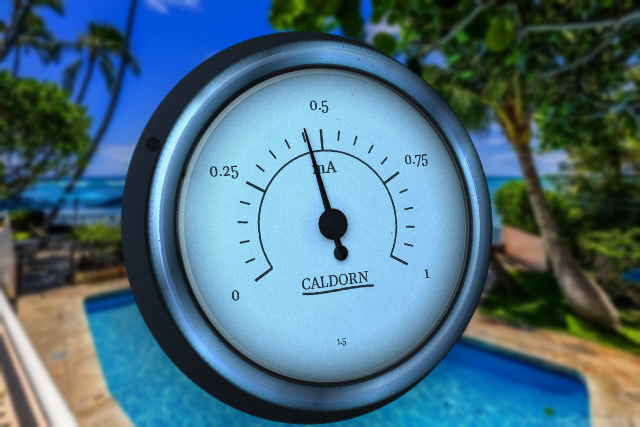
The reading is 0.45 mA
